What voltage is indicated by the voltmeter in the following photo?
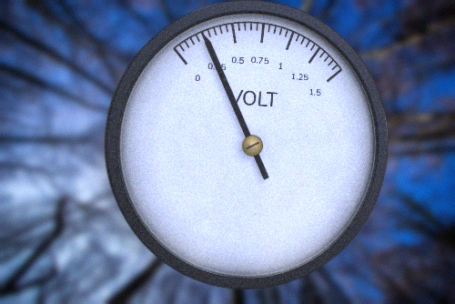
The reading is 0.25 V
